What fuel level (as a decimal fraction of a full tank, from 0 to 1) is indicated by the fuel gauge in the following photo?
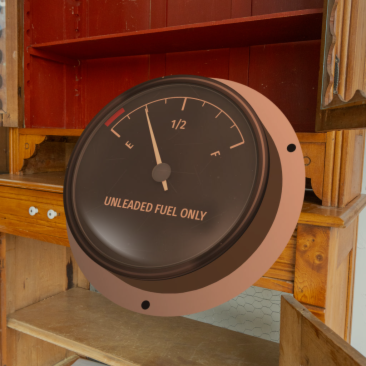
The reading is 0.25
